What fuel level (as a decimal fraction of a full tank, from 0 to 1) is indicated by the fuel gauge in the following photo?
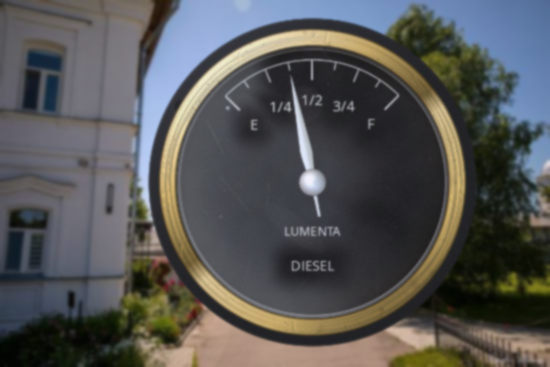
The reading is 0.375
